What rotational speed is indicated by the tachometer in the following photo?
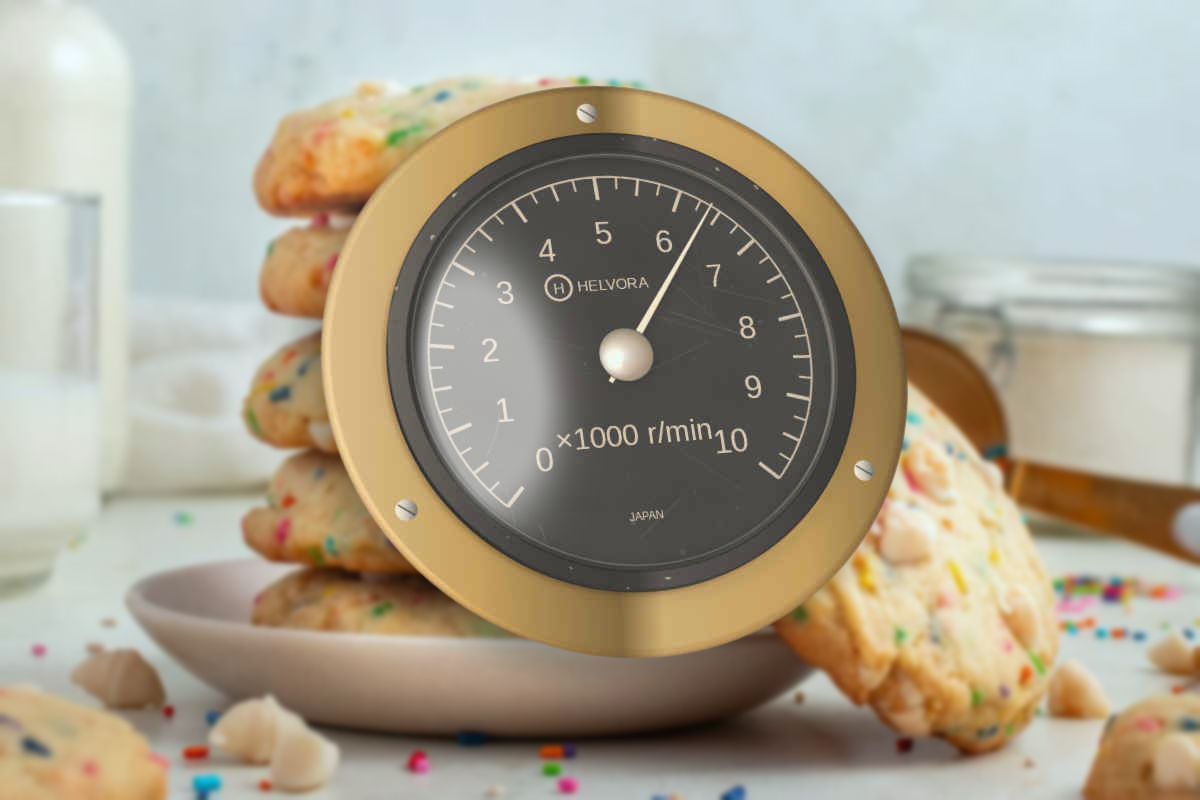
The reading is 6375 rpm
